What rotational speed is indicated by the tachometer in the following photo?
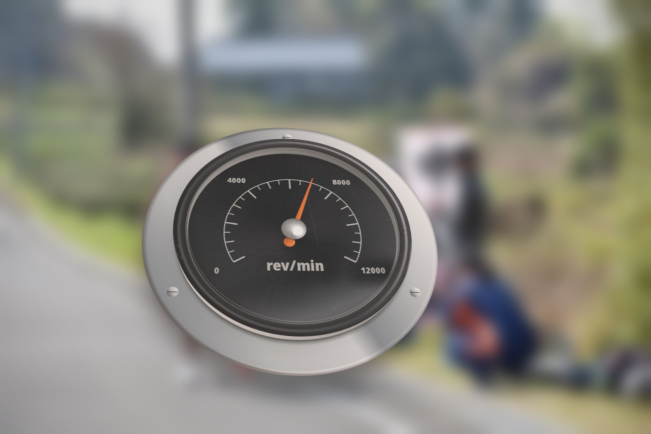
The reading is 7000 rpm
